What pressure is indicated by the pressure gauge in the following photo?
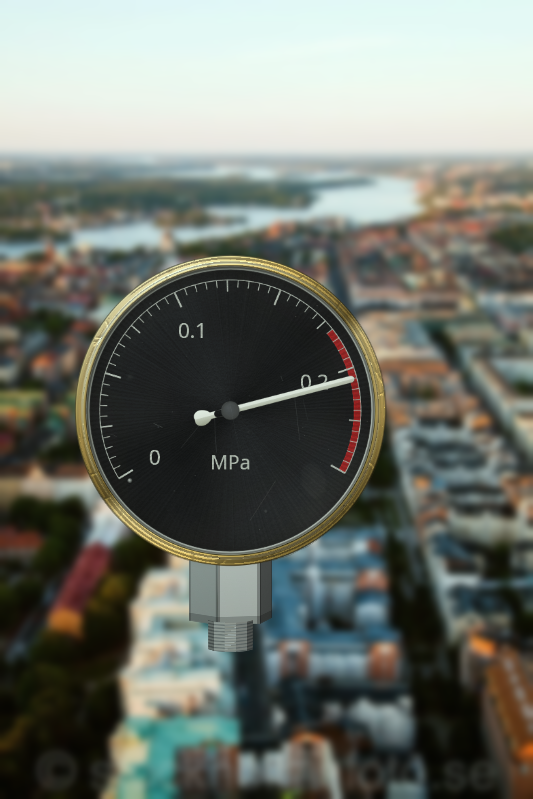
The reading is 0.205 MPa
